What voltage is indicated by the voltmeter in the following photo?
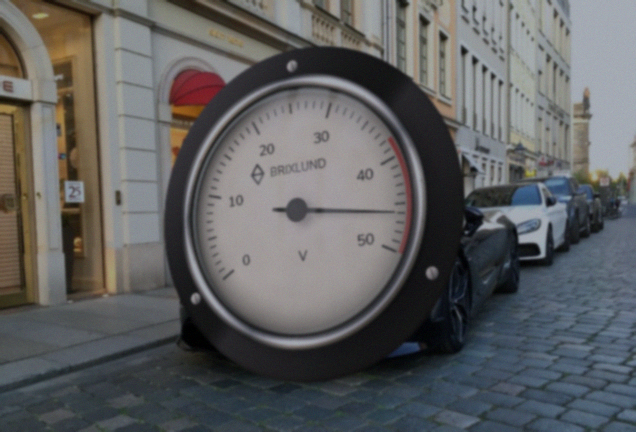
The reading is 46 V
